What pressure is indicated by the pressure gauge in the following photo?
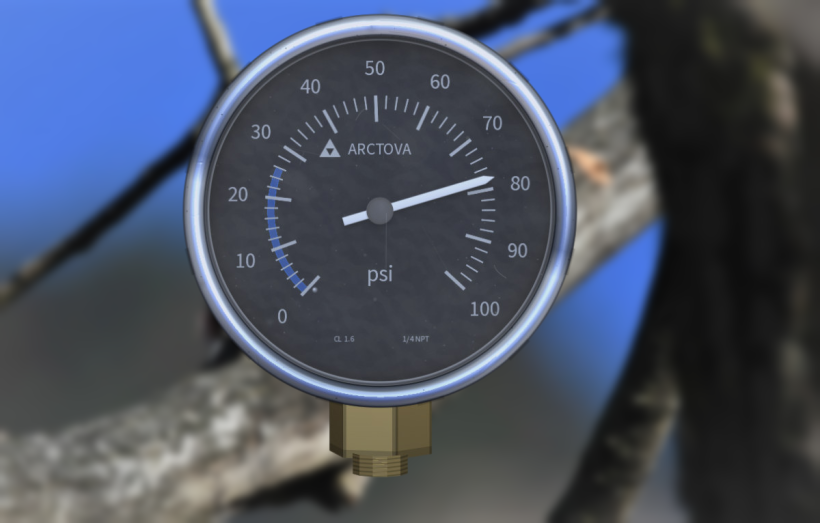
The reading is 78 psi
